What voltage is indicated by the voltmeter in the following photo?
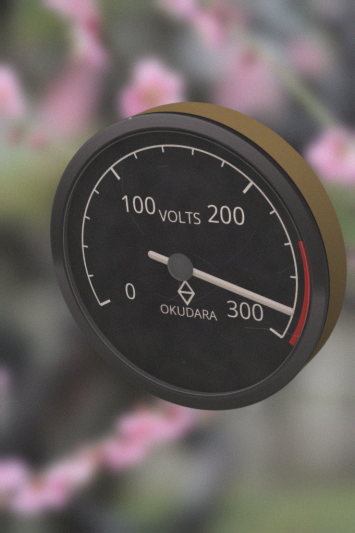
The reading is 280 V
